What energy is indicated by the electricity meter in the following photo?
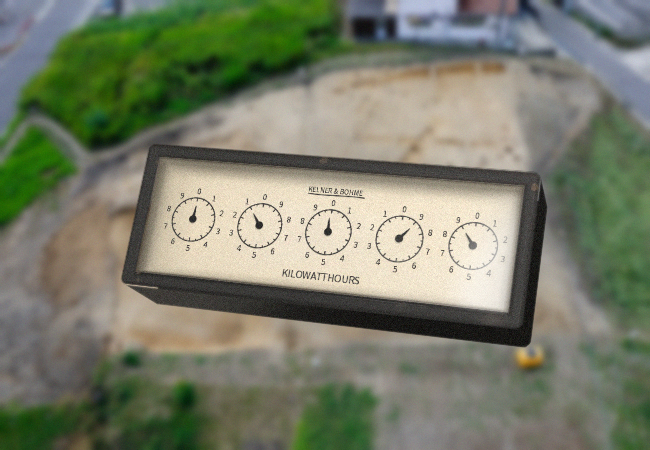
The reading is 989 kWh
